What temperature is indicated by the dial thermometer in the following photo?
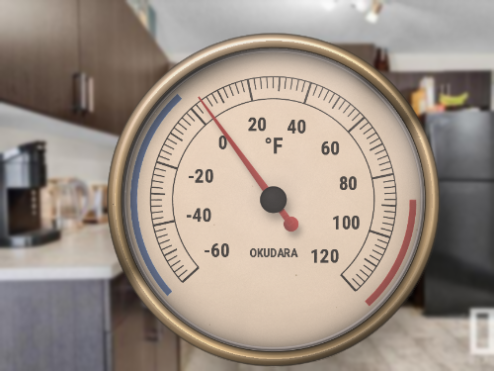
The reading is 4 °F
